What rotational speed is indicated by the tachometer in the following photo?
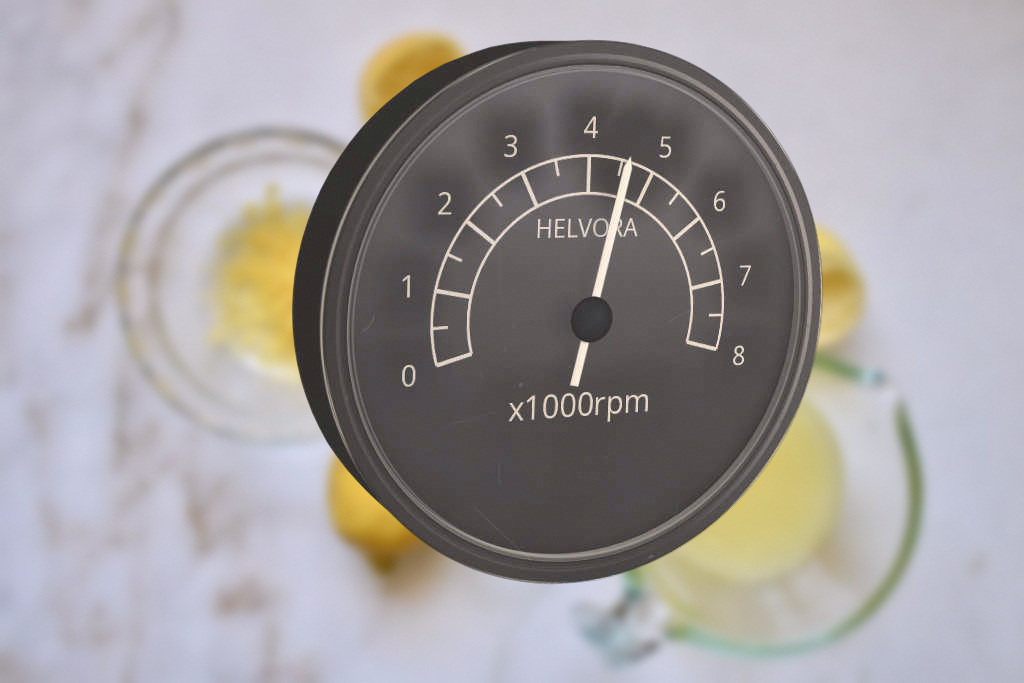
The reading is 4500 rpm
